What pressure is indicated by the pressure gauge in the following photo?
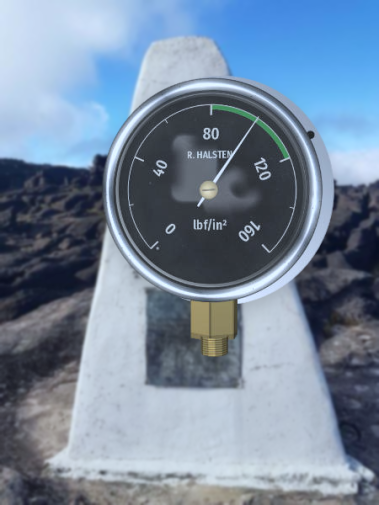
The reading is 100 psi
